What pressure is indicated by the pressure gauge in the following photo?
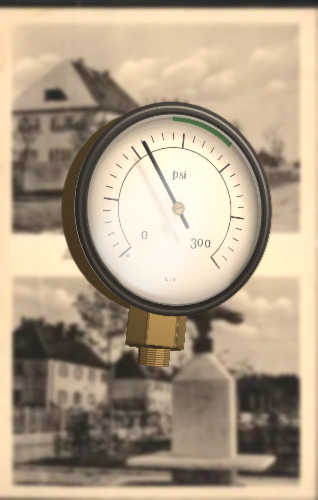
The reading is 110 psi
